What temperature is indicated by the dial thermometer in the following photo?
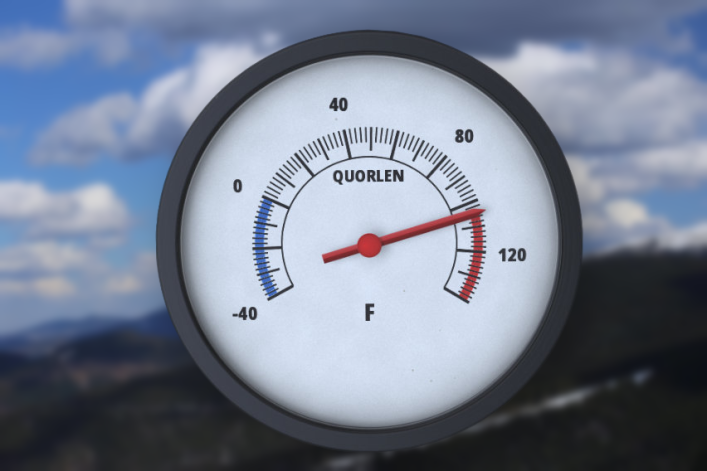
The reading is 104 °F
